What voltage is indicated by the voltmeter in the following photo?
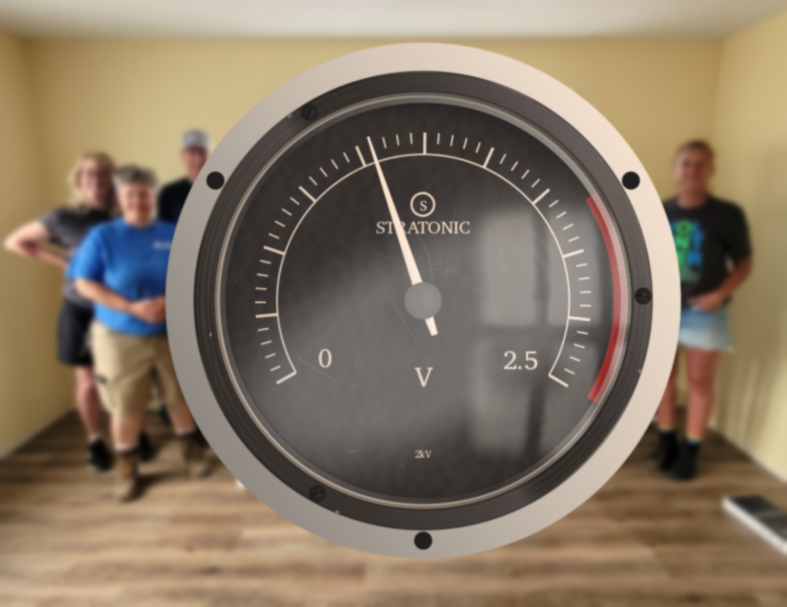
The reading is 1.05 V
